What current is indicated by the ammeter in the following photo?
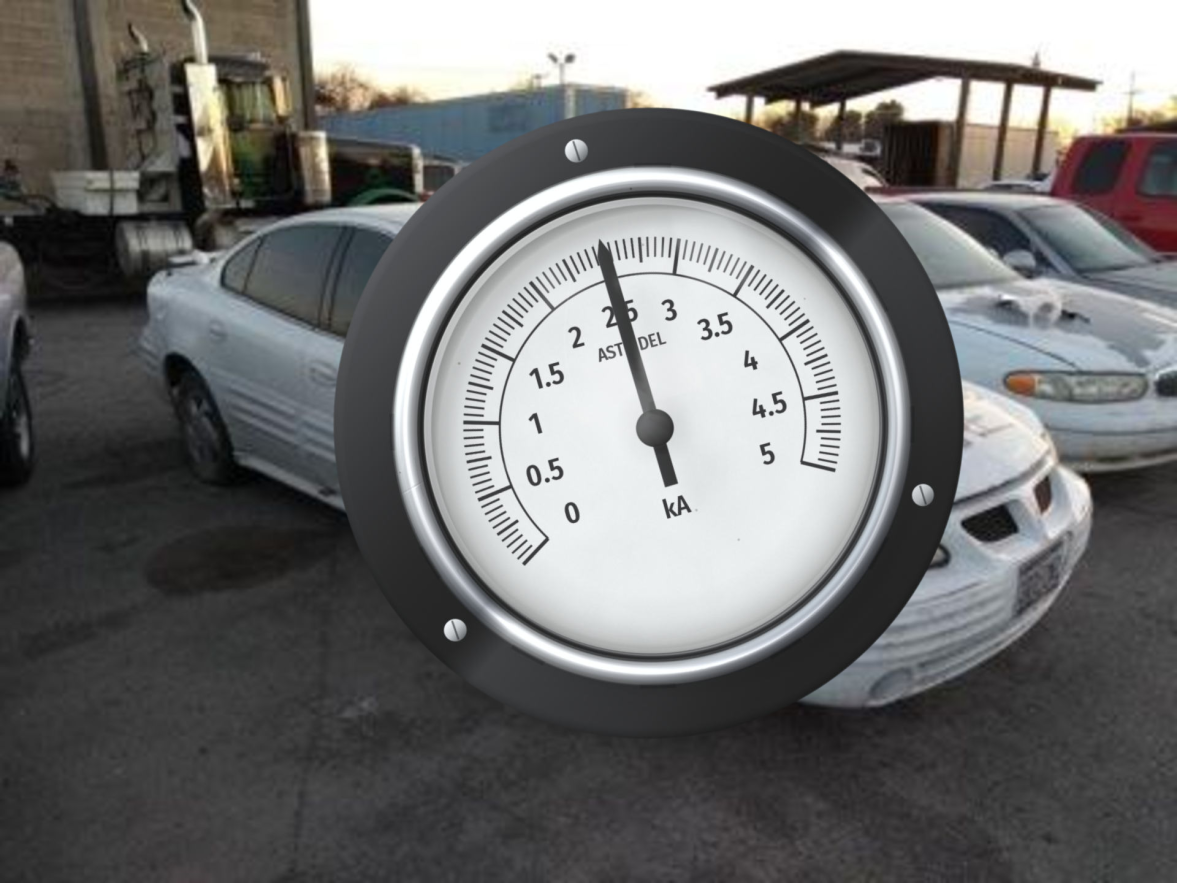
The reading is 2.5 kA
